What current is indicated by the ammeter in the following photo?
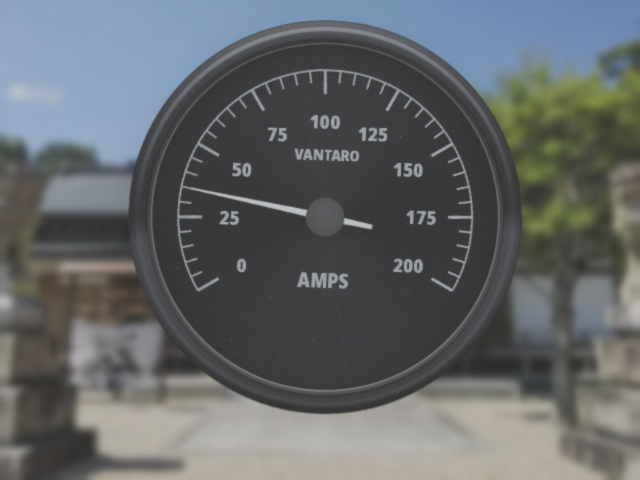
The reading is 35 A
